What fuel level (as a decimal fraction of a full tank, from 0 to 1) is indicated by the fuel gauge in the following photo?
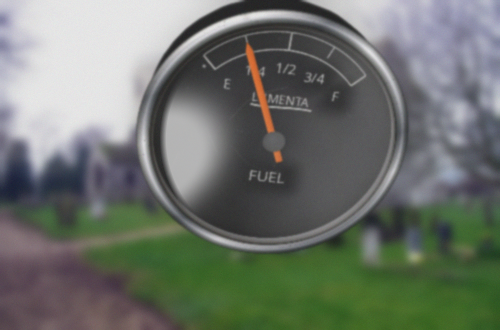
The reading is 0.25
